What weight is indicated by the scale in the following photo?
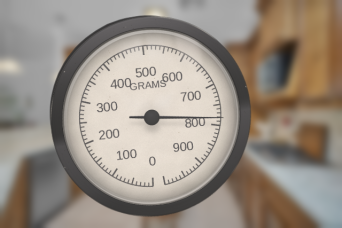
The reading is 780 g
